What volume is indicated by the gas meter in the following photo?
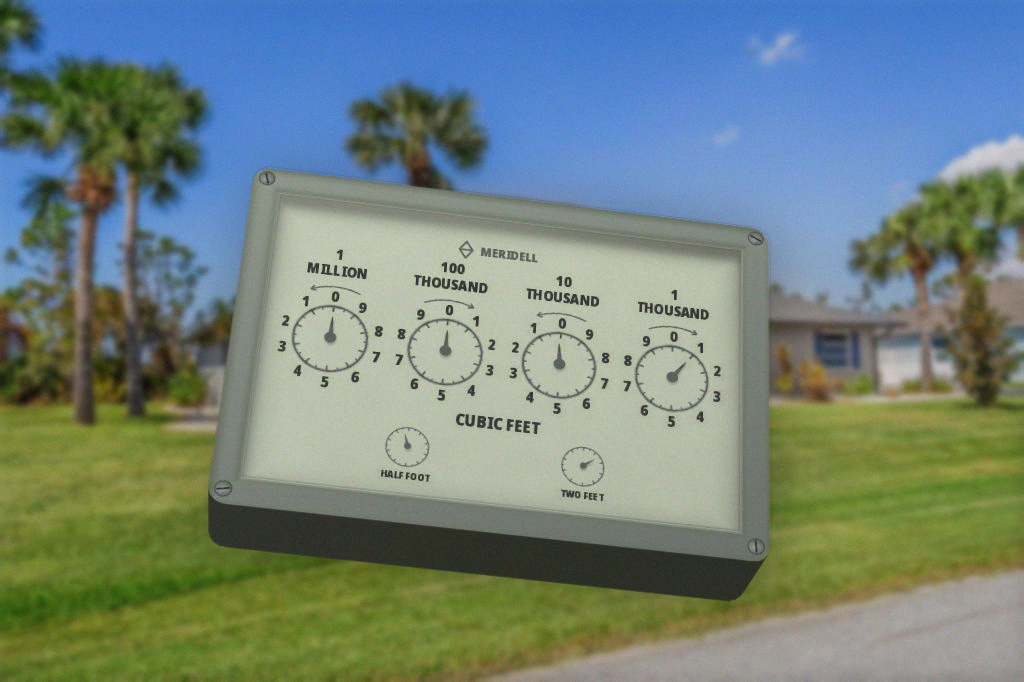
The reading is 100 ft³
